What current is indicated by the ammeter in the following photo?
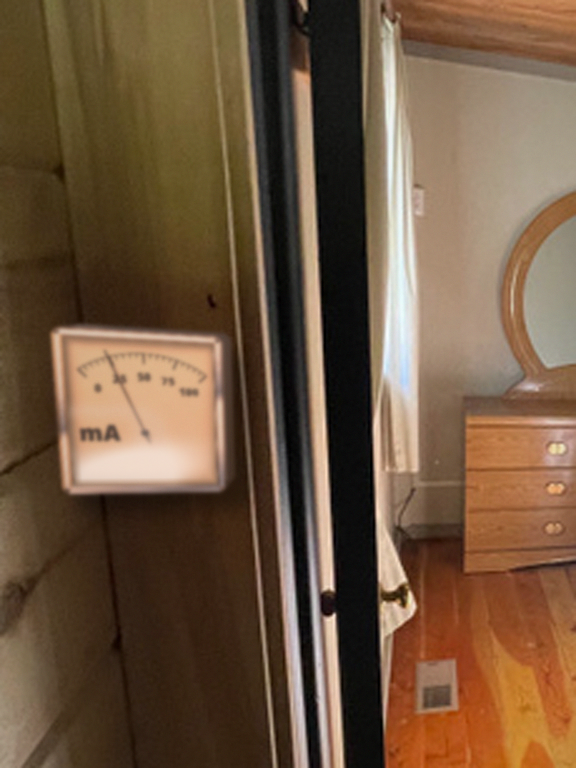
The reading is 25 mA
